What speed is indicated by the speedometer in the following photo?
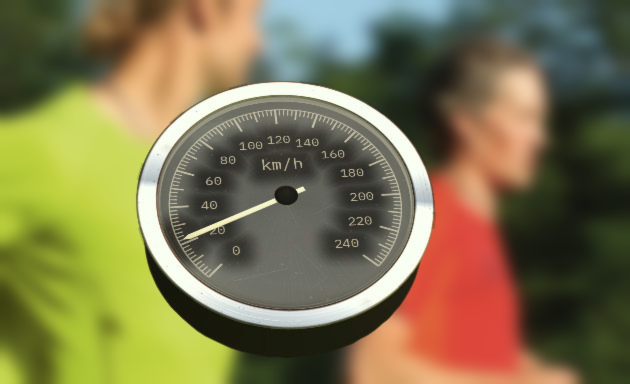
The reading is 20 km/h
